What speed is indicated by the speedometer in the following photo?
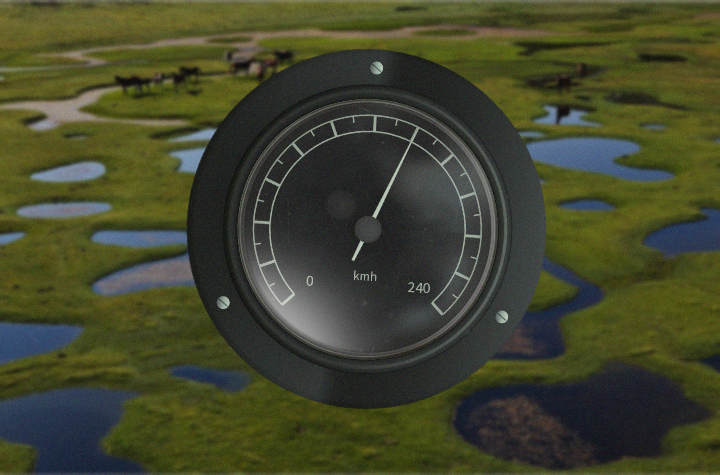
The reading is 140 km/h
